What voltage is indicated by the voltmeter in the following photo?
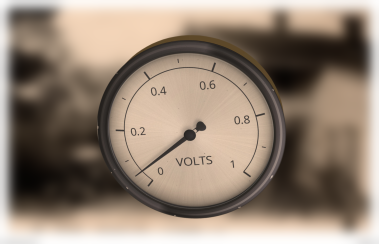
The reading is 0.05 V
